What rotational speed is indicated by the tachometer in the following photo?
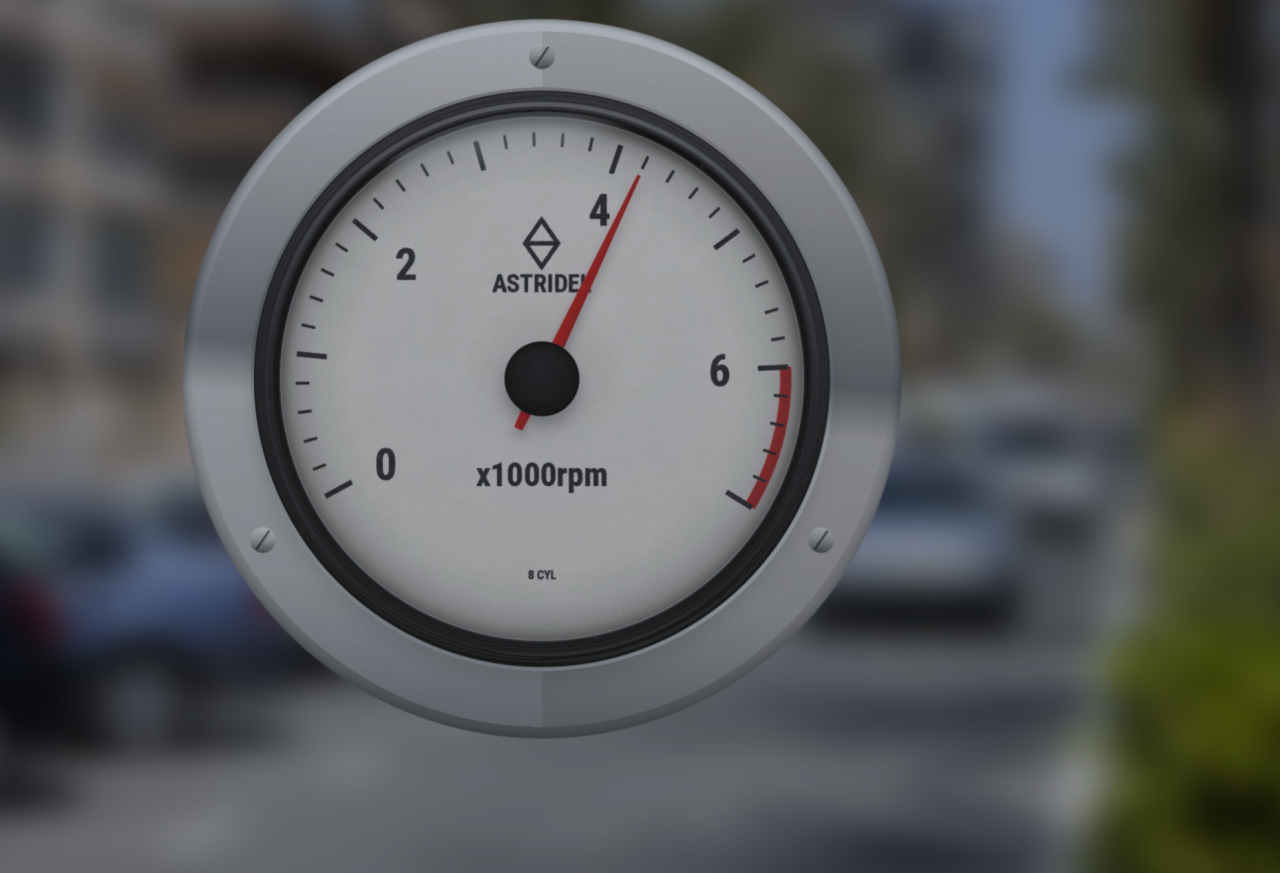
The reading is 4200 rpm
